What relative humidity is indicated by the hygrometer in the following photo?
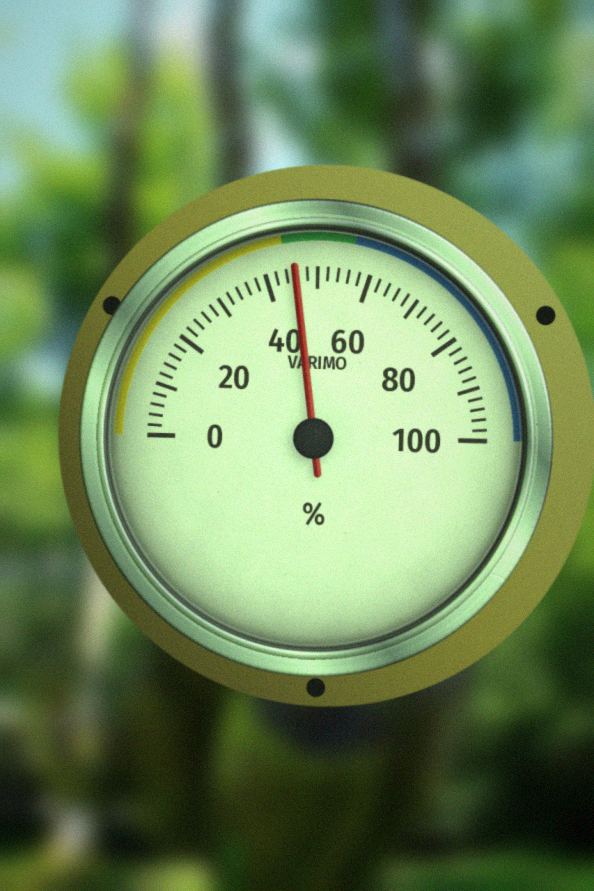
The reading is 46 %
